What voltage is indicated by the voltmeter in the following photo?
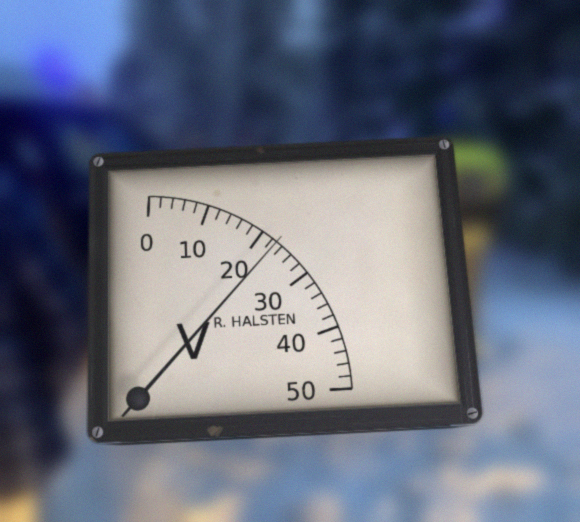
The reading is 23 V
